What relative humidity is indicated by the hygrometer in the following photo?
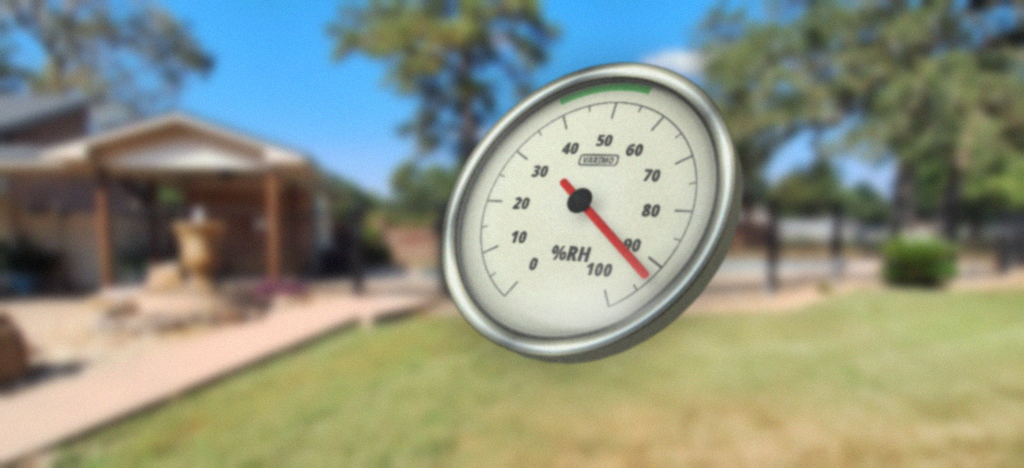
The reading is 92.5 %
